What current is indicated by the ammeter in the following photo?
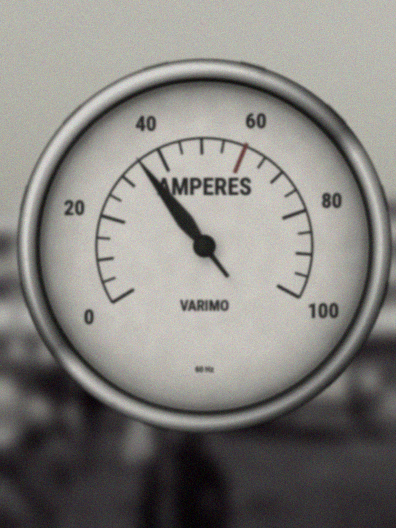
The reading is 35 A
